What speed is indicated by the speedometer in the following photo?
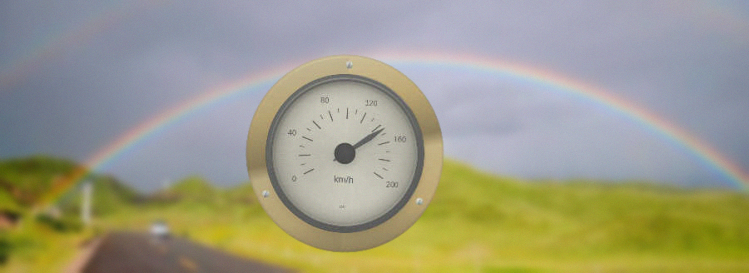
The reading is 145 km/h
